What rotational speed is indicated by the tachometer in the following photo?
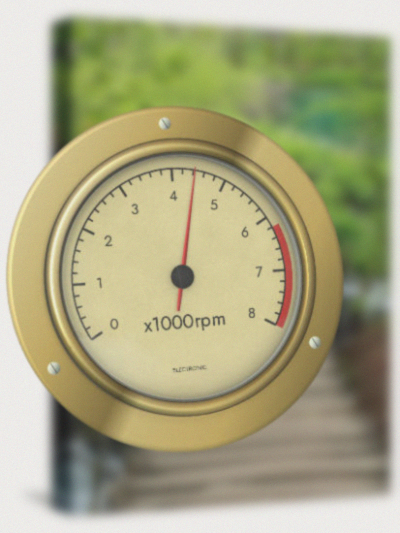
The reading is 4400 rpm
